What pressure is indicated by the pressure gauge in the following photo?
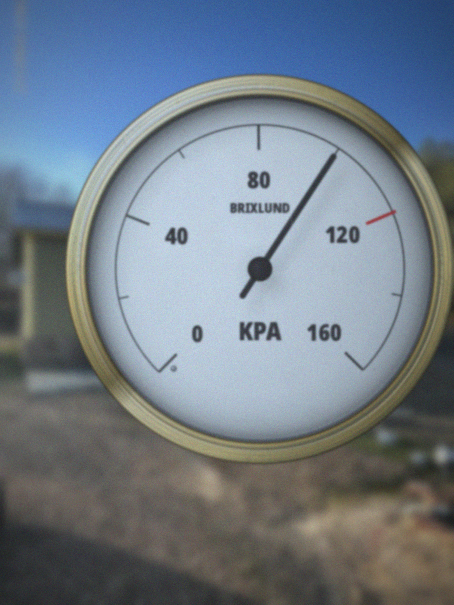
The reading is 100 kPa
